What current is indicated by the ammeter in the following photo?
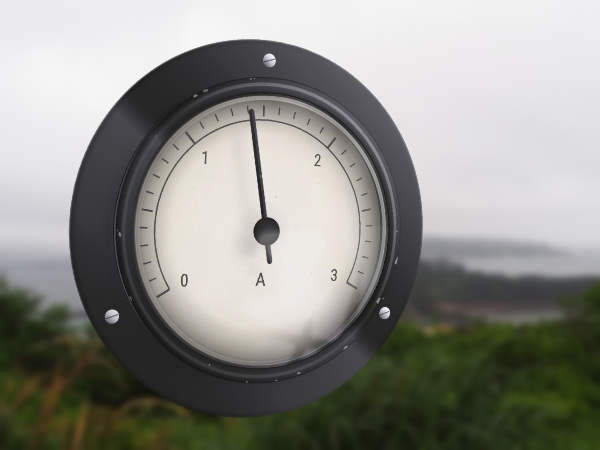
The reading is 1.4 A
